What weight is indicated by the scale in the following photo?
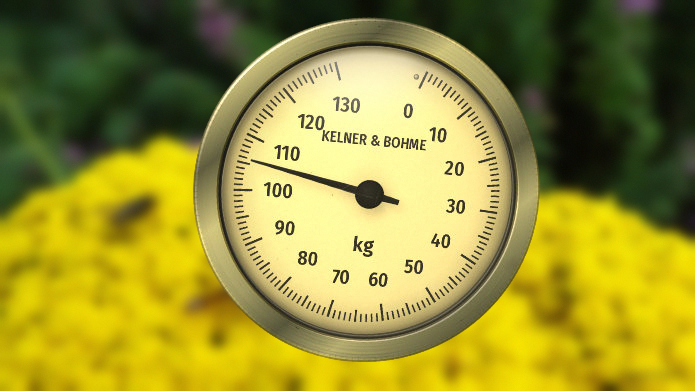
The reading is 106 kg
